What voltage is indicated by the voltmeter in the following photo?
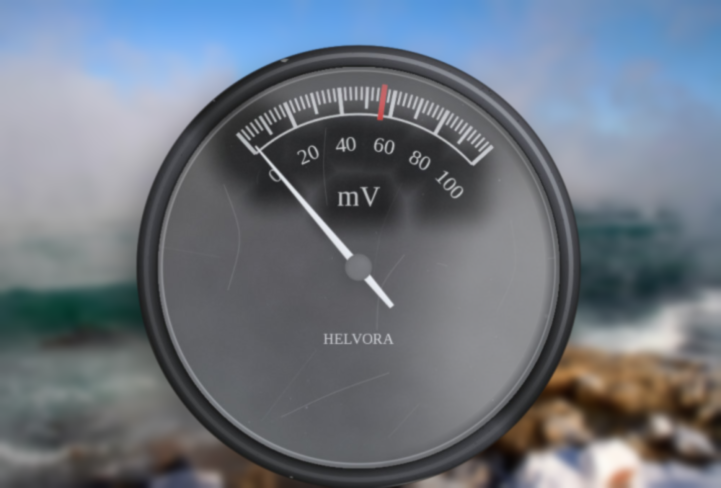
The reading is 2 mV
